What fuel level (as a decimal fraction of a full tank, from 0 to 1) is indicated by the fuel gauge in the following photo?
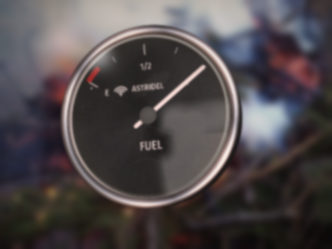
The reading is 1
